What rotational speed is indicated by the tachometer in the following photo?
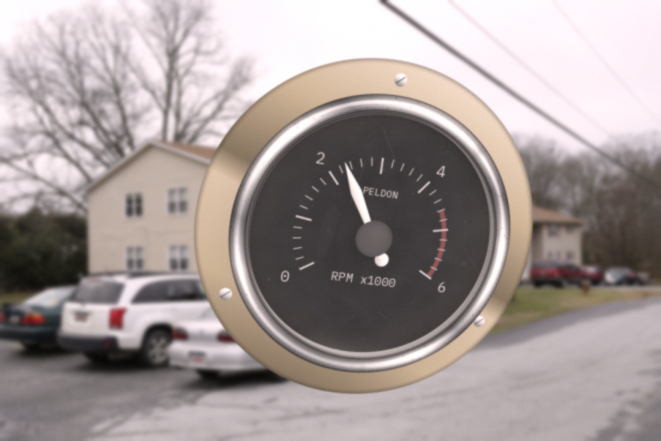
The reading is 2300 rpm
